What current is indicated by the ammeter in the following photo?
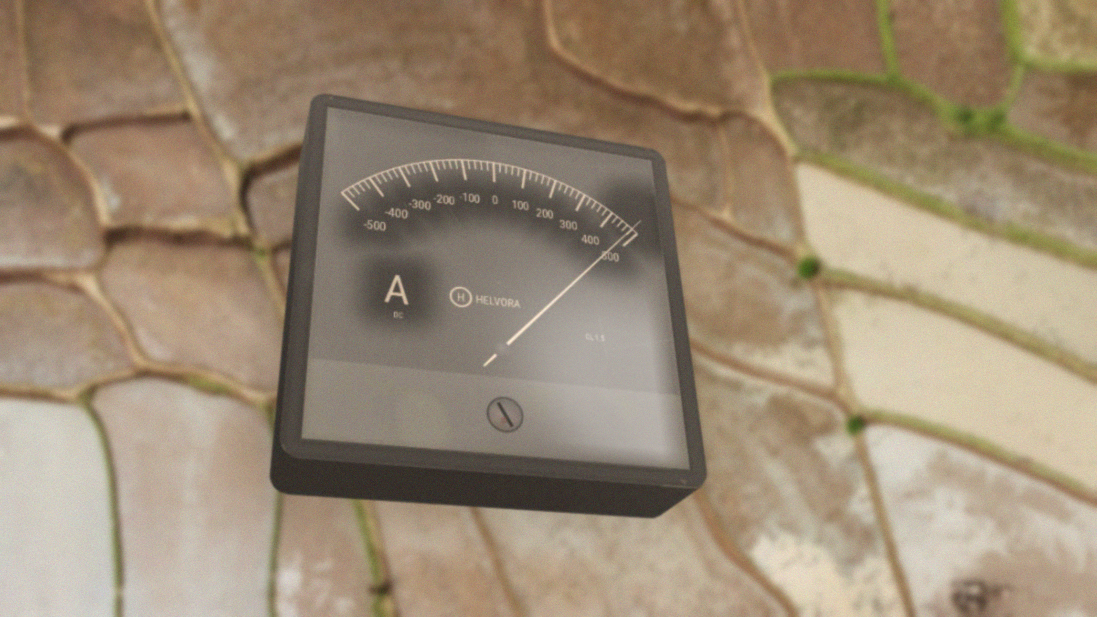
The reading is 480 A
